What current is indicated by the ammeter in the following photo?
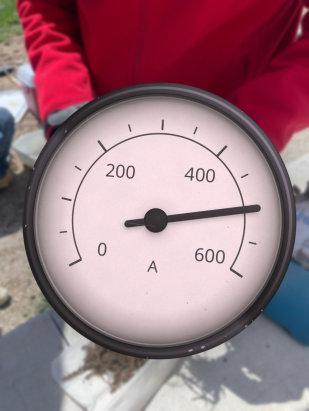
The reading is 500 A
